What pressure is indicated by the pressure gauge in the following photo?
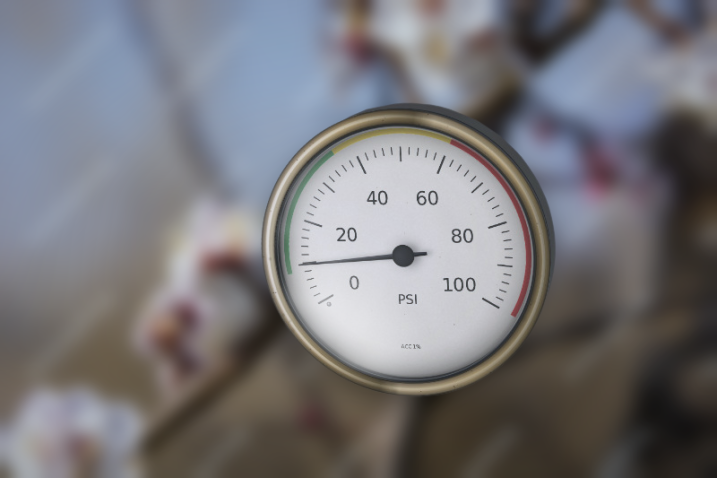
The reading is 10 psi
